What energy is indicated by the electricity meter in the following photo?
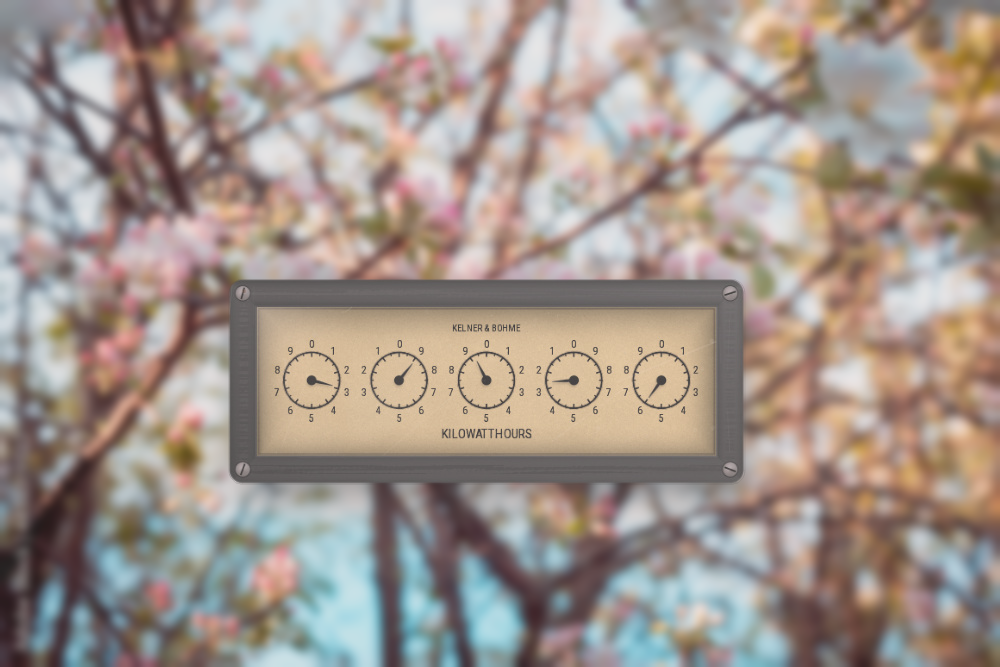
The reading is 28926 kWh
